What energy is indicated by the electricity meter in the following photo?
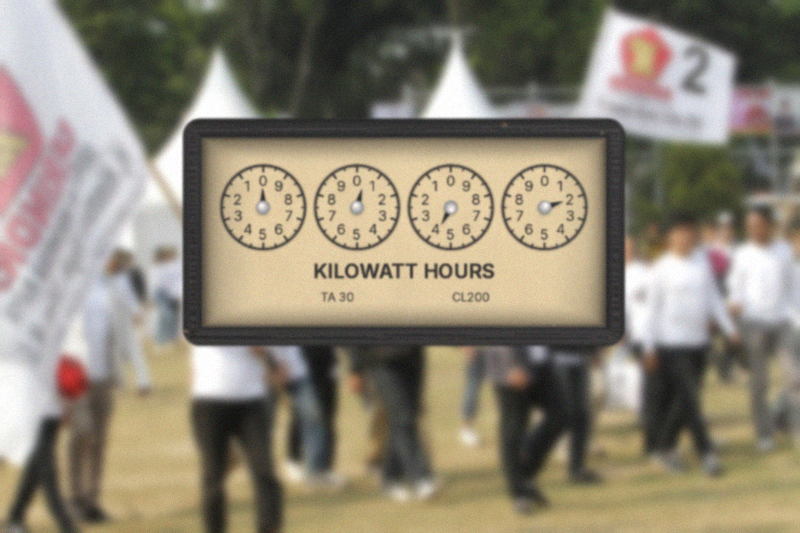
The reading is 42 kWh
